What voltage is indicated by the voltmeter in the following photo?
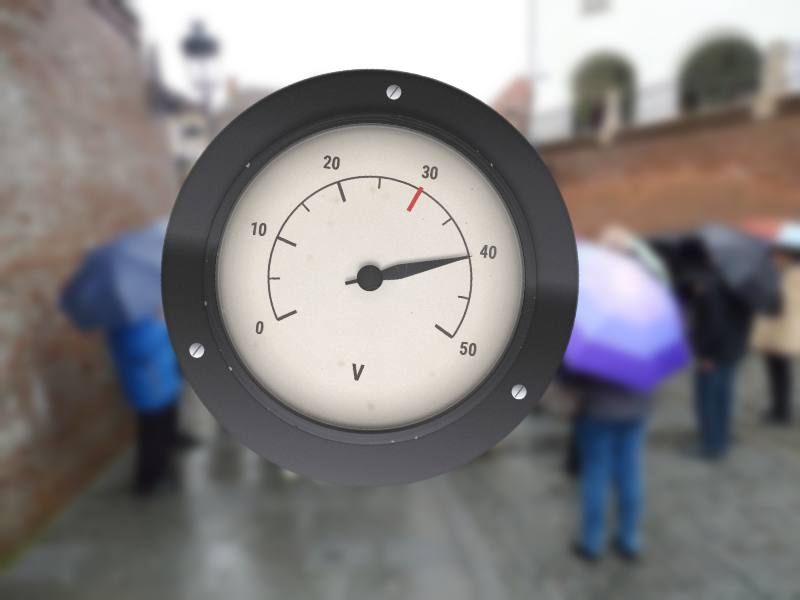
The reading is 40 V
